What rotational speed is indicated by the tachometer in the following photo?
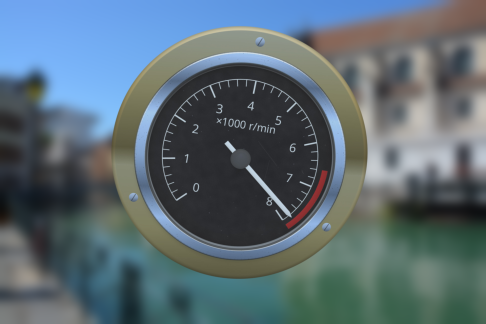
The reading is 7800 rpm
